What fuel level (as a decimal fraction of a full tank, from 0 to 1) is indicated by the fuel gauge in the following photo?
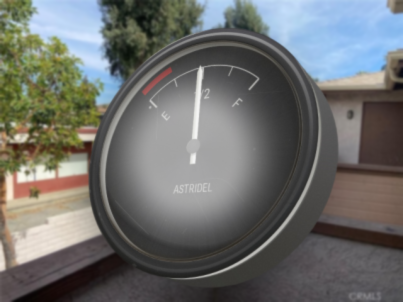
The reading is 0.5
